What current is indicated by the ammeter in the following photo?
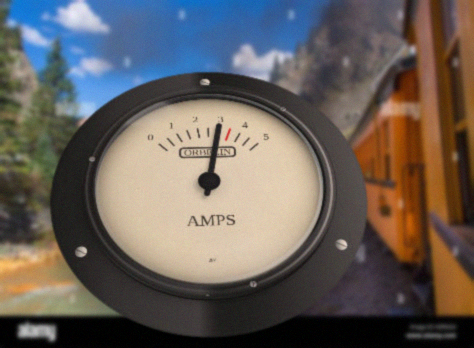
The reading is 3 A
